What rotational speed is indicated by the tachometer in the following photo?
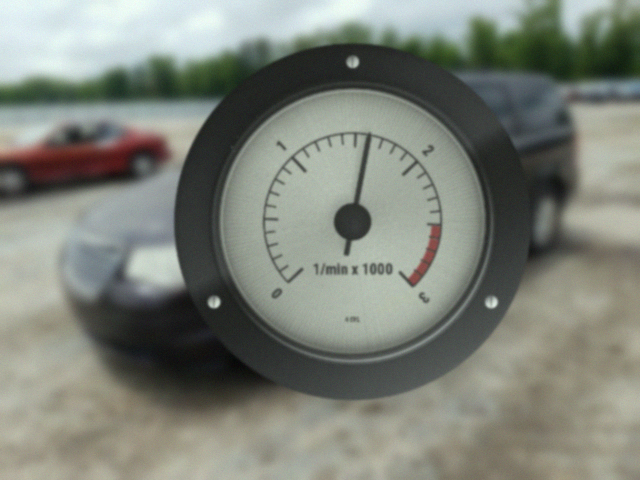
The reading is 1600 rpm
